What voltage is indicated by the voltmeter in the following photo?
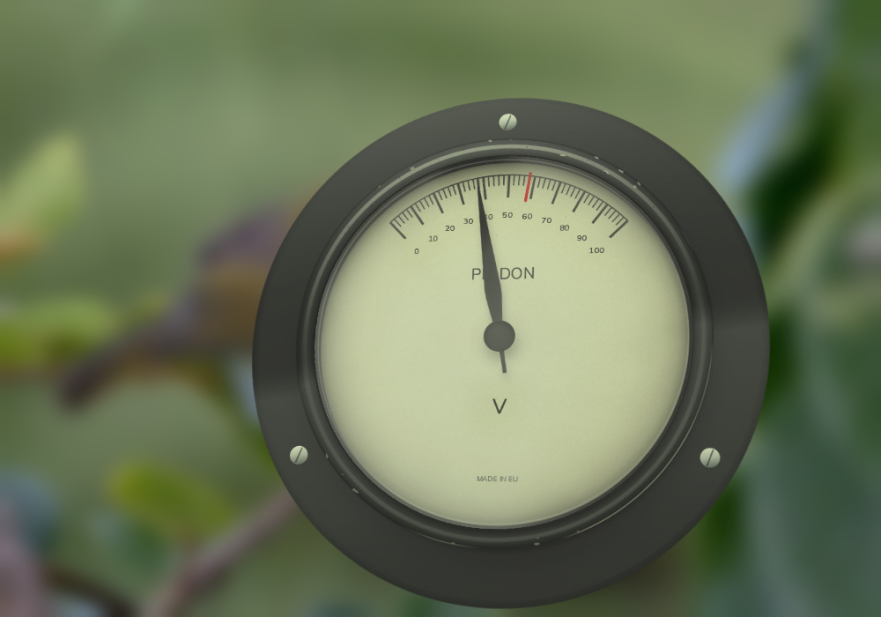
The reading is 38 V
